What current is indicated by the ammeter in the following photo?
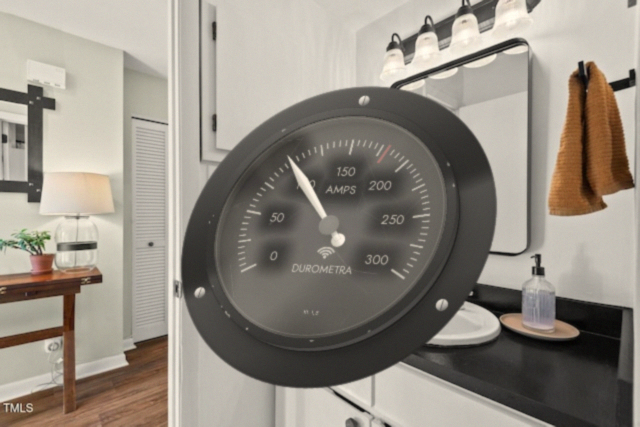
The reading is 100 A
